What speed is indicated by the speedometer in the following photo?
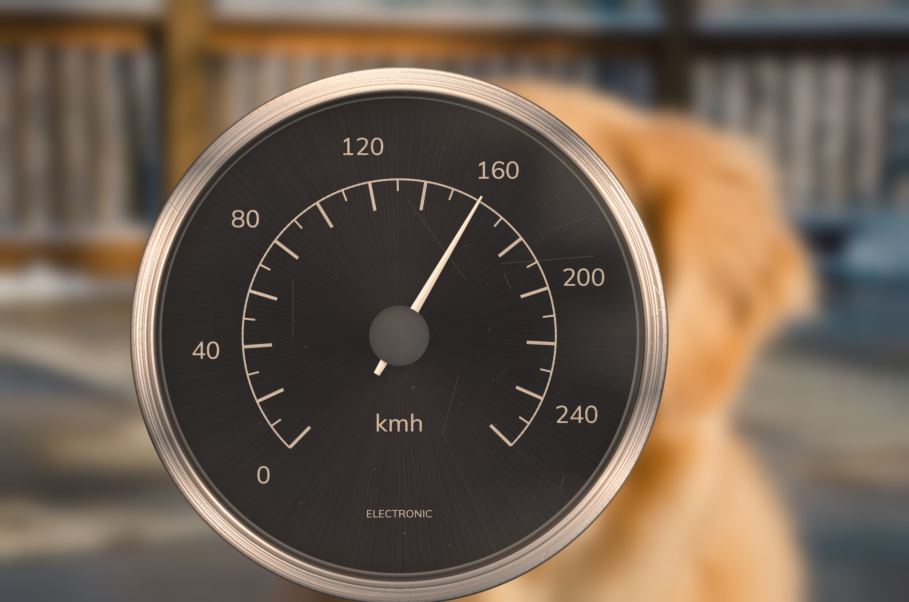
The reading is 160 km/h
